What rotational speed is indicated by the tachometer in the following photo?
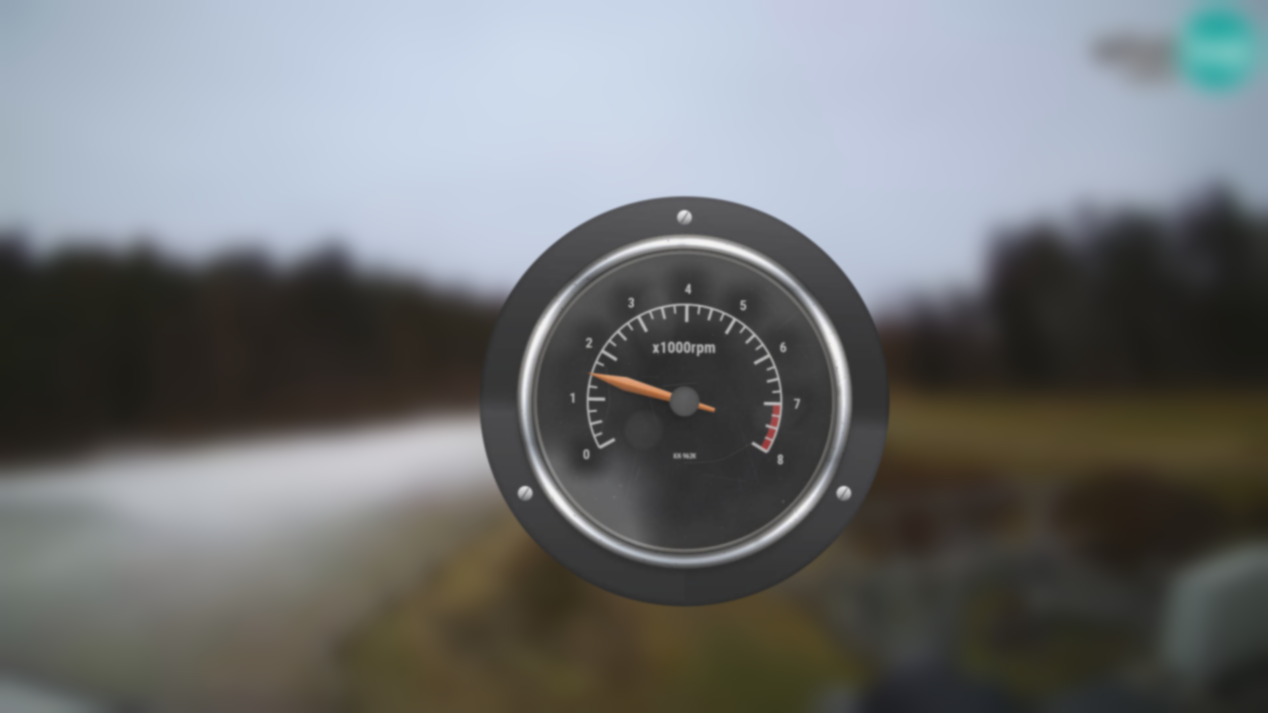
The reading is 1500 rpm
